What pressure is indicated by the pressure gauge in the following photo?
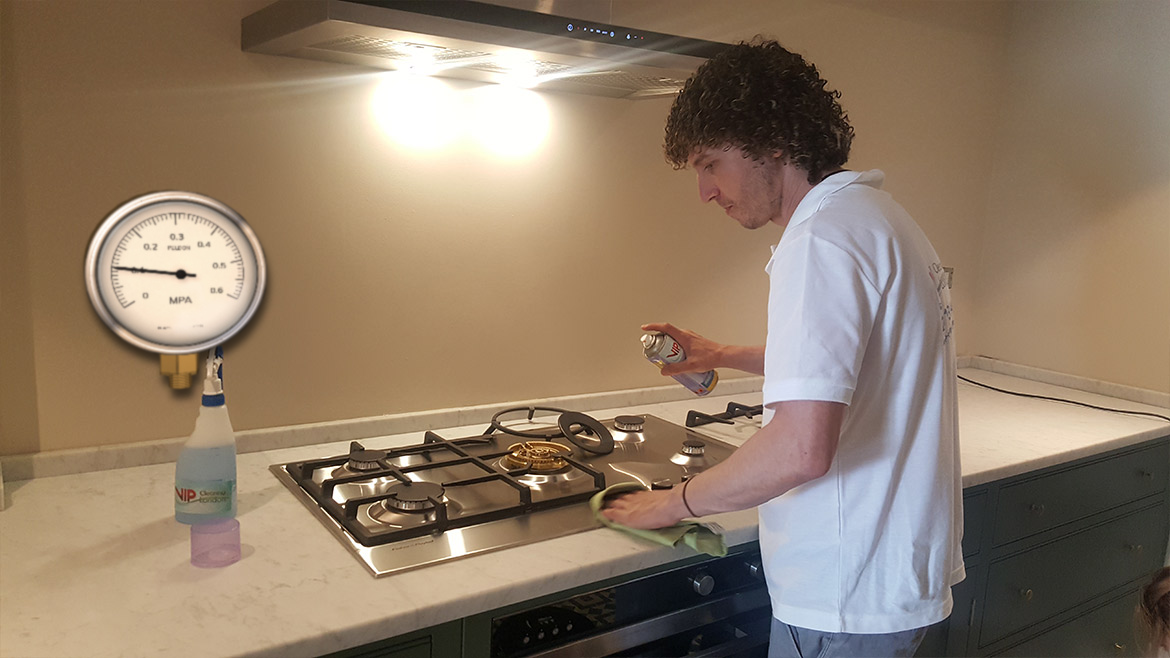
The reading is 0.1 MPa
